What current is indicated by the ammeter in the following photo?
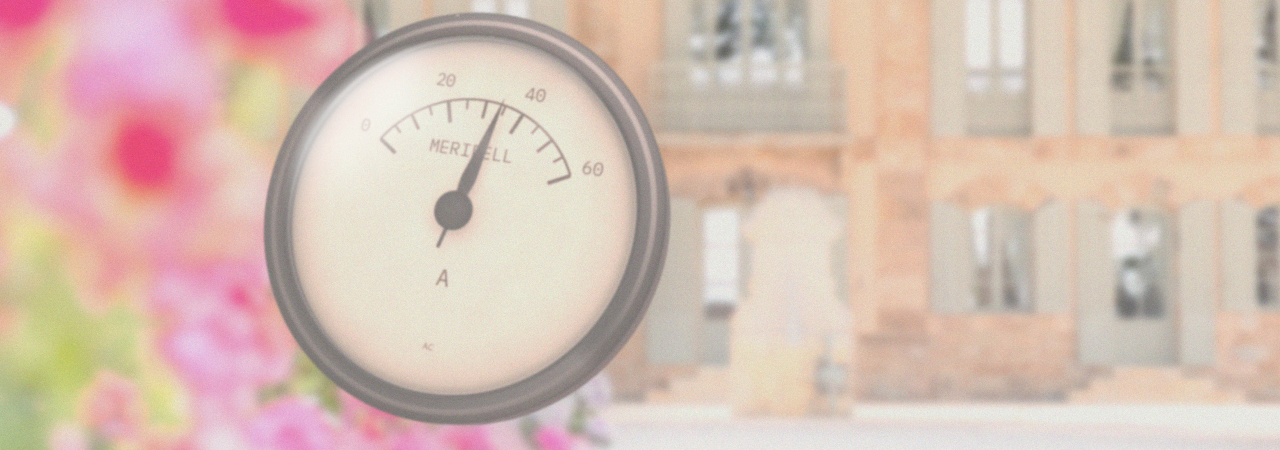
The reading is 35 A
